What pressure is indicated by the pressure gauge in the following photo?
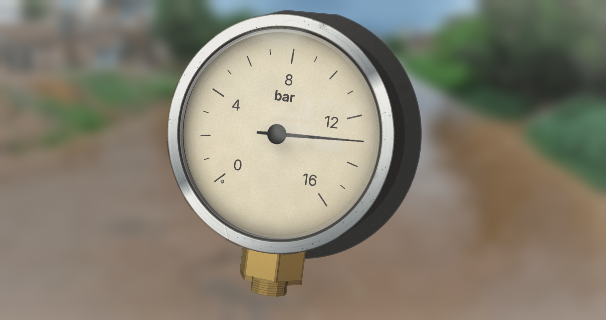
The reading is 13 bar
